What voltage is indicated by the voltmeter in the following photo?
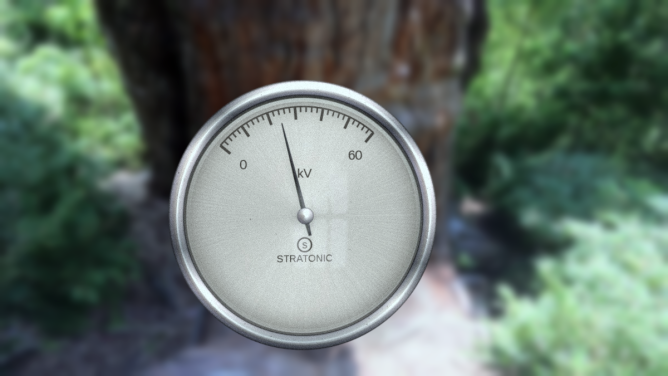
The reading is 24 kV
